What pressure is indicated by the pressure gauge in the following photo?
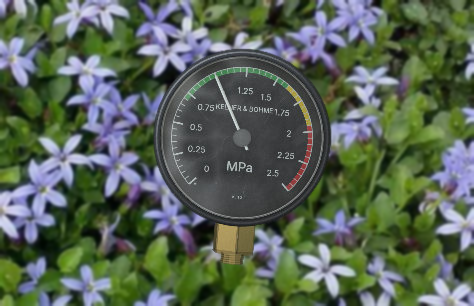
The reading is 1 MPa
